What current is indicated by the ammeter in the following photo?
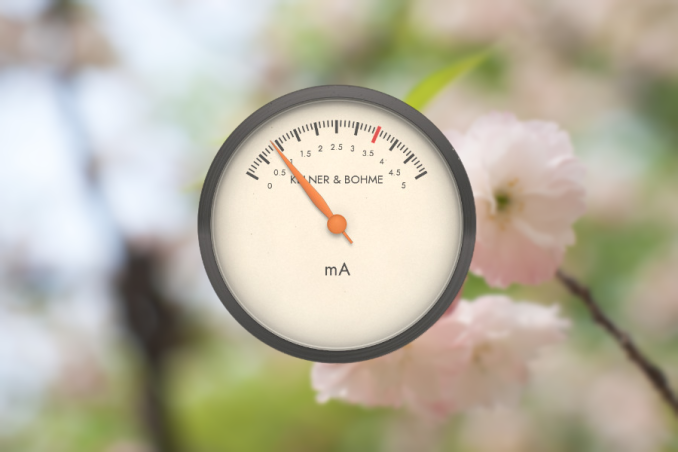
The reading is 0.9 mA
